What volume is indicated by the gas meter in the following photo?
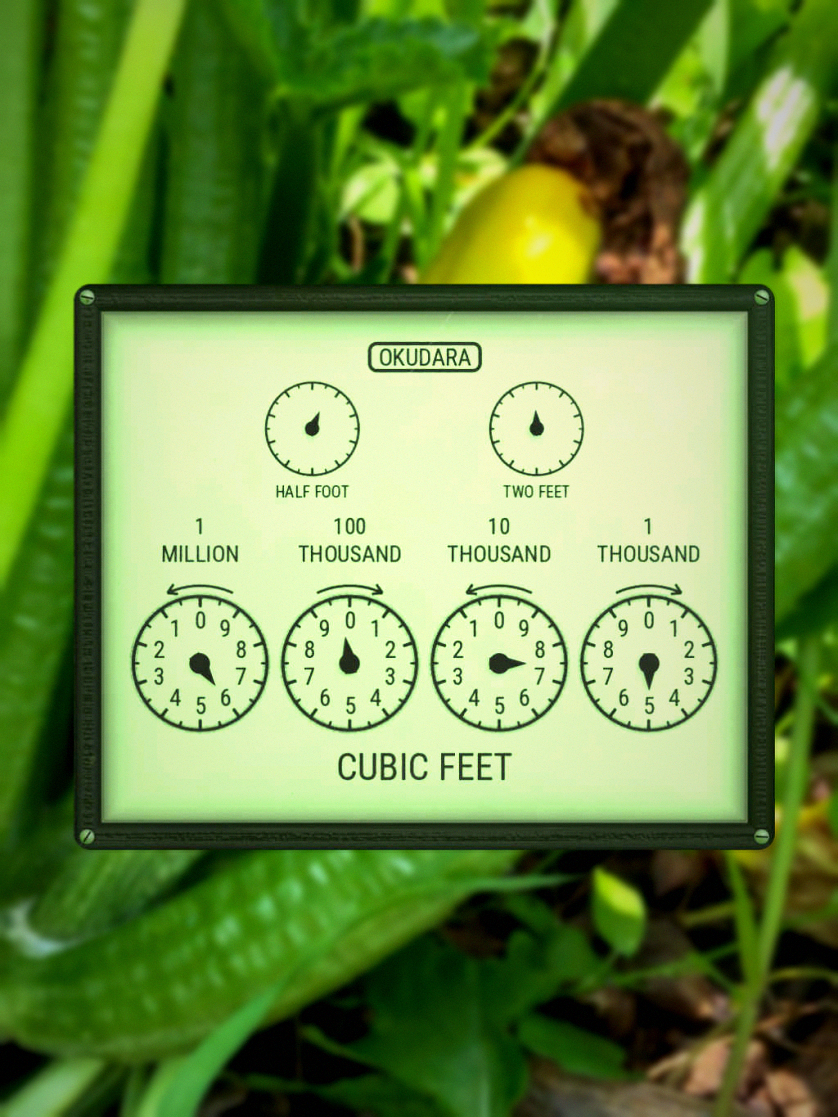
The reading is 597500 ft³
